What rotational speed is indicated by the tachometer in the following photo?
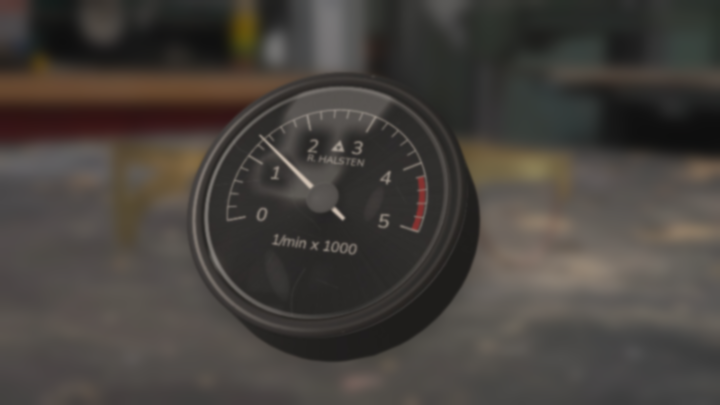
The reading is 1300 rpm
